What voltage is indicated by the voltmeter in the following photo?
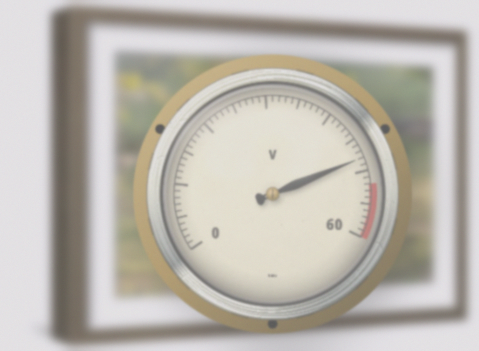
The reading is 48 V
